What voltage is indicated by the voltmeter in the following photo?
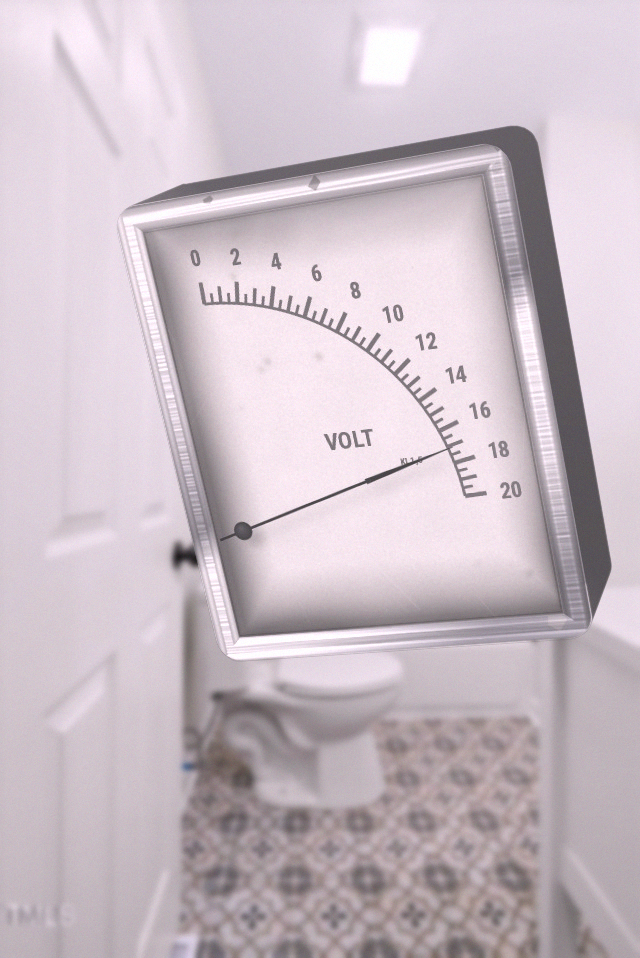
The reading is 17 V
